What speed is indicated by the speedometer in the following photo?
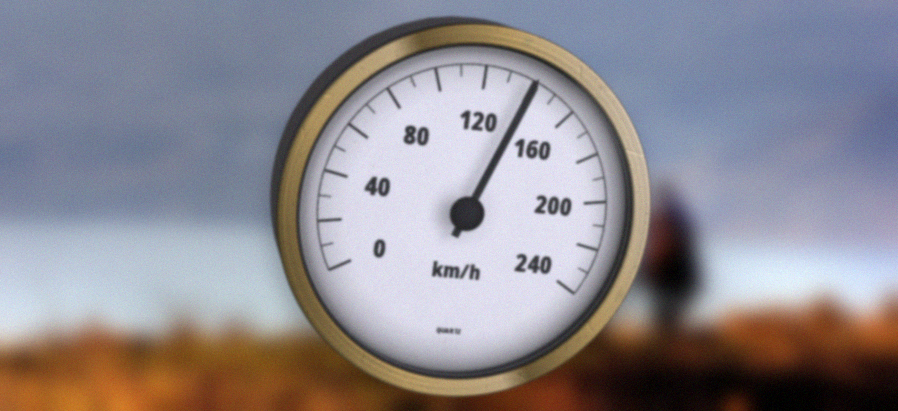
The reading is 140 km/h
